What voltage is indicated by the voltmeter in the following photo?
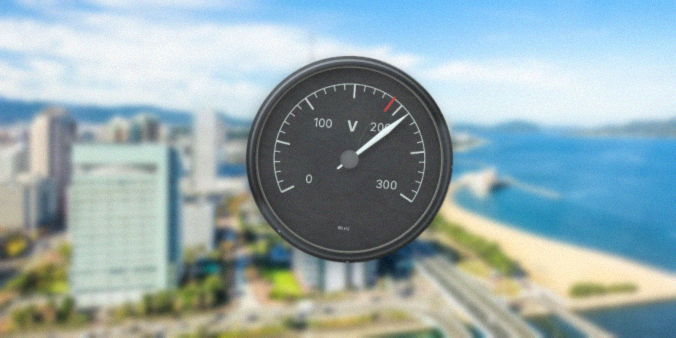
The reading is 210 V
